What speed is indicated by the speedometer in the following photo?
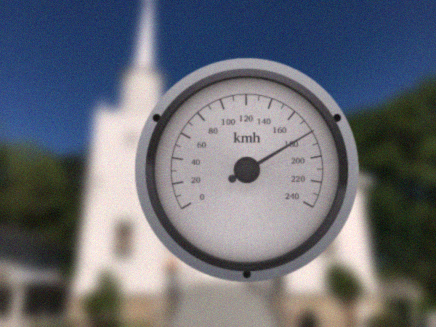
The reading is 180 km/h
